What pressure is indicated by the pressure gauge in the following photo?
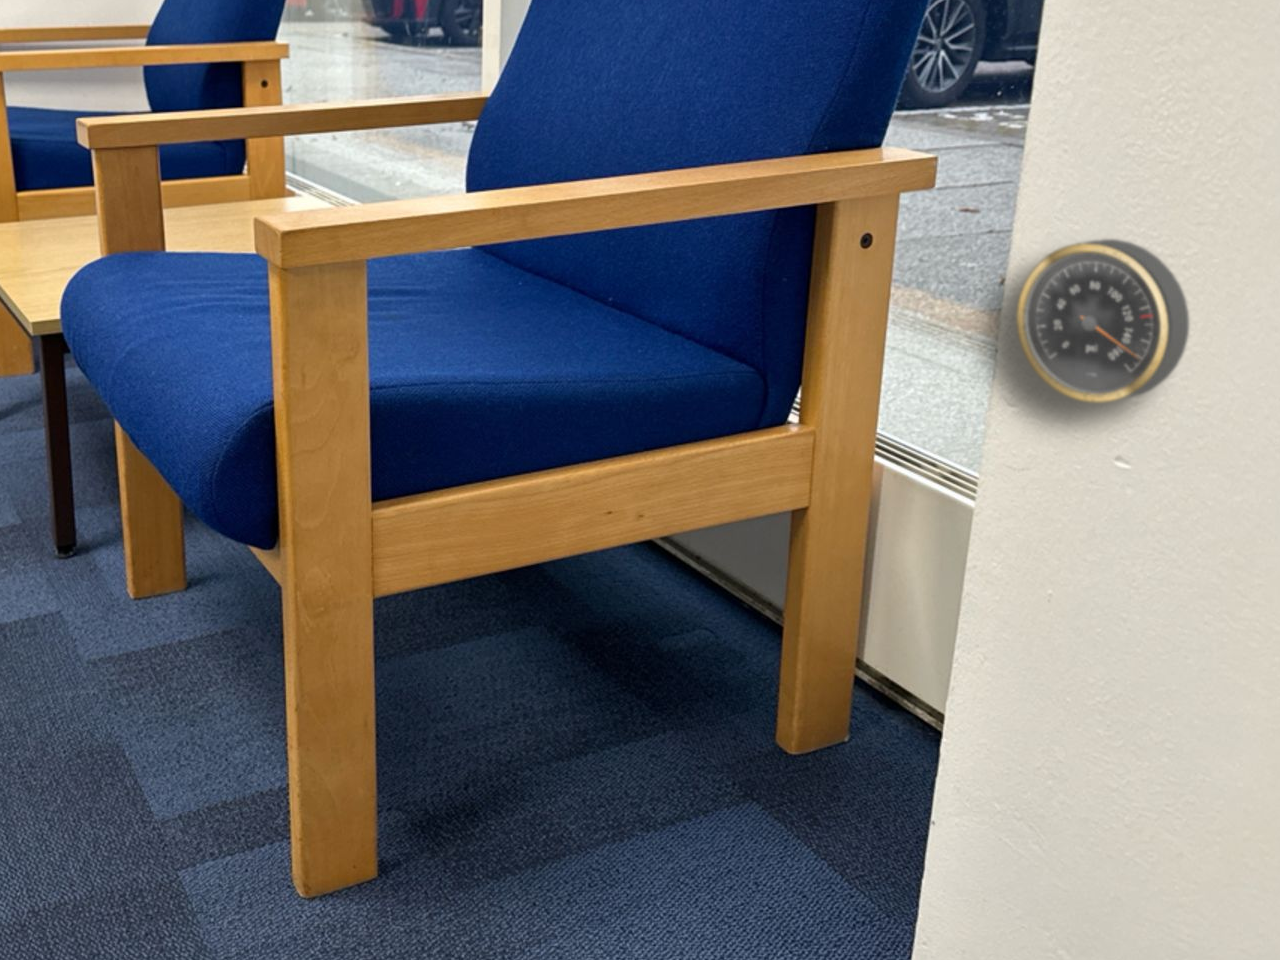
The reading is 150 psi
